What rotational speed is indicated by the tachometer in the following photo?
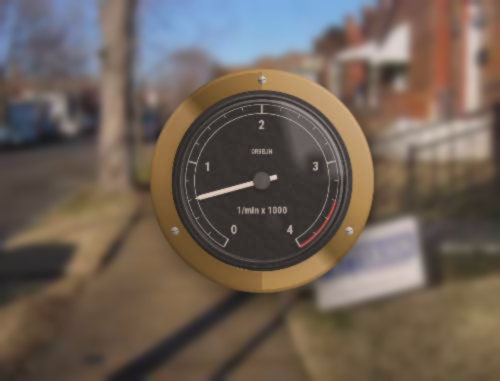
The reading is 600 rpm
